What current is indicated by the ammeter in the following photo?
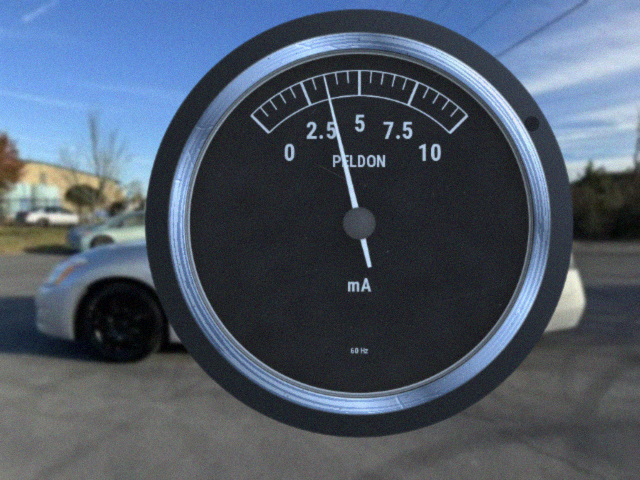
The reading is 3.5 mA
